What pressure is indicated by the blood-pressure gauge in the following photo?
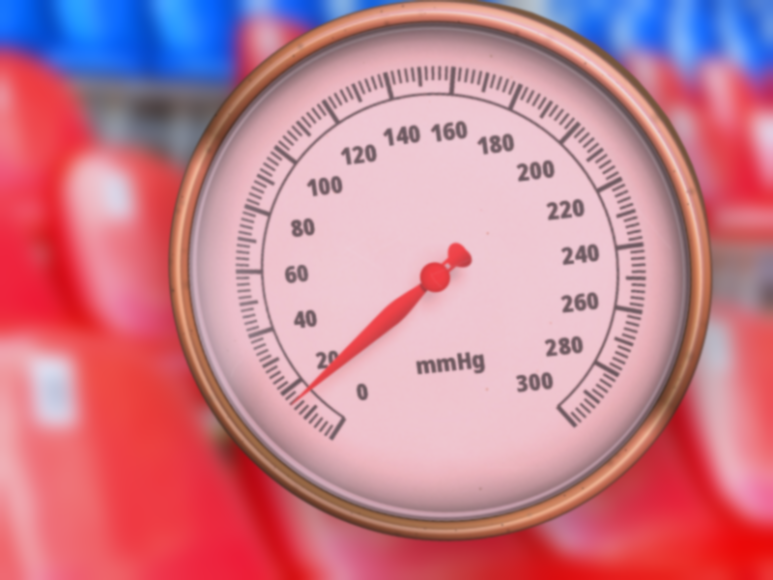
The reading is 16 mmHg
